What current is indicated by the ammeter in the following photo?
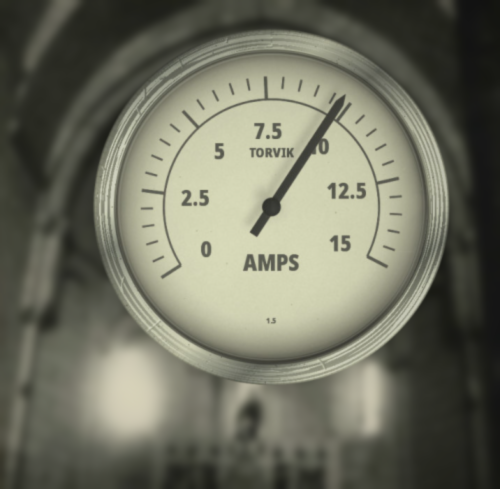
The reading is 9.75 A
